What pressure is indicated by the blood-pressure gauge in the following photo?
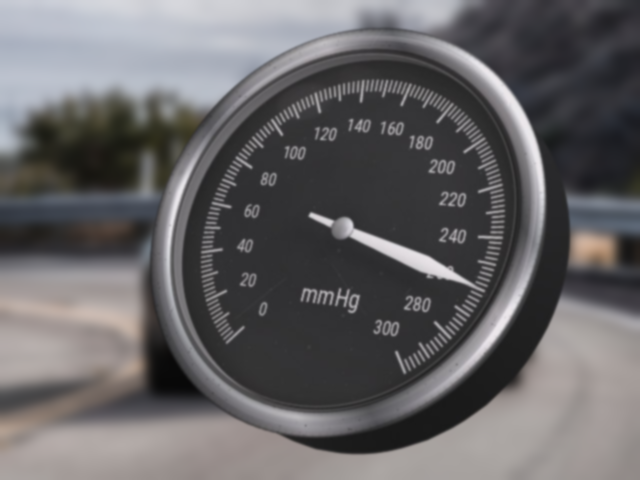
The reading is 260 mmHg
